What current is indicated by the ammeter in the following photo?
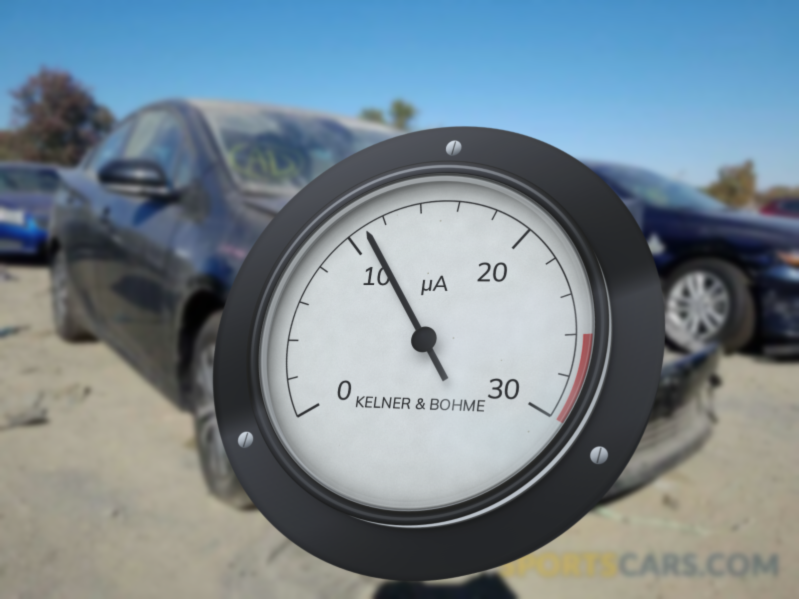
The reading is 11 µA
